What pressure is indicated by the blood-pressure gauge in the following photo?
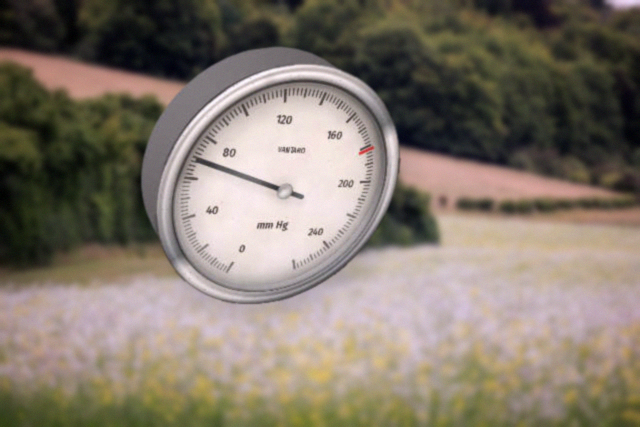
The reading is 70 mmHg
